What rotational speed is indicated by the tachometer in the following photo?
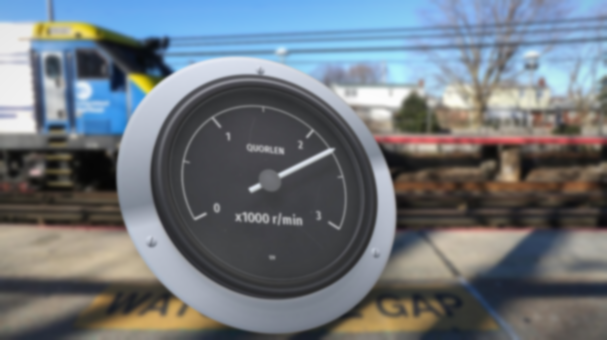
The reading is 2250 rpm
